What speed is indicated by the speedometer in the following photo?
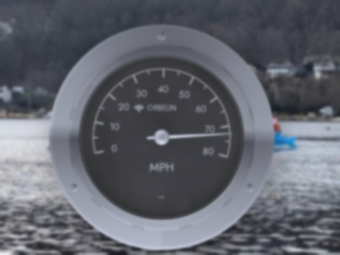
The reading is 72.5 mph
